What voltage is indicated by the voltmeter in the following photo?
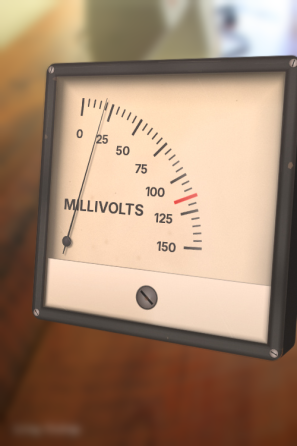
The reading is 20 mV
